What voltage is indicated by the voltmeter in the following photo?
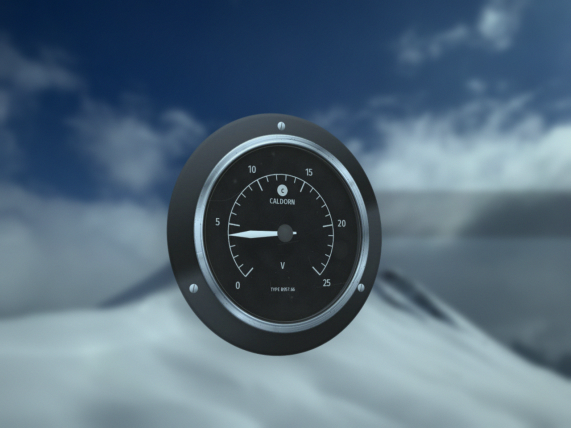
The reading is 4 V
